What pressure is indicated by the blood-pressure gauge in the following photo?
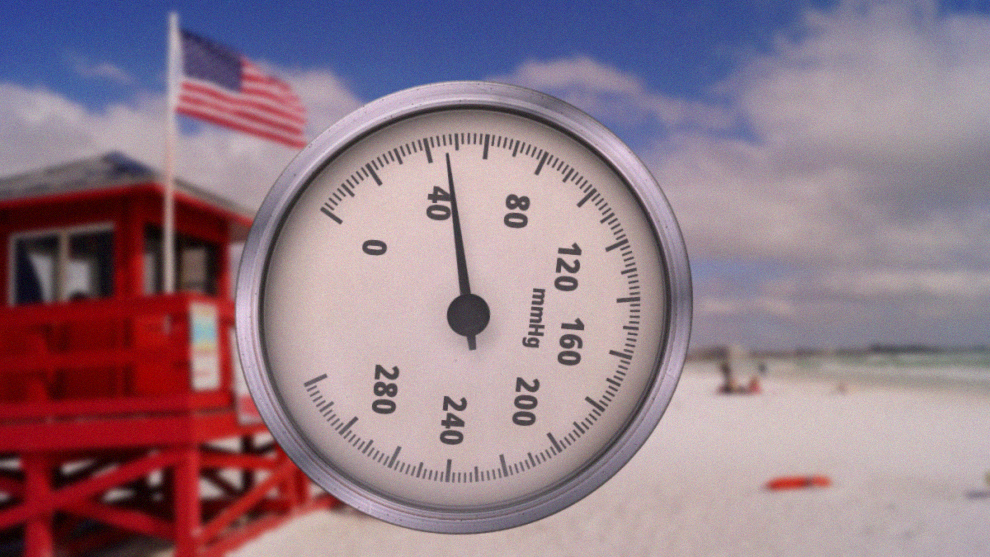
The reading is 46 mmHg
